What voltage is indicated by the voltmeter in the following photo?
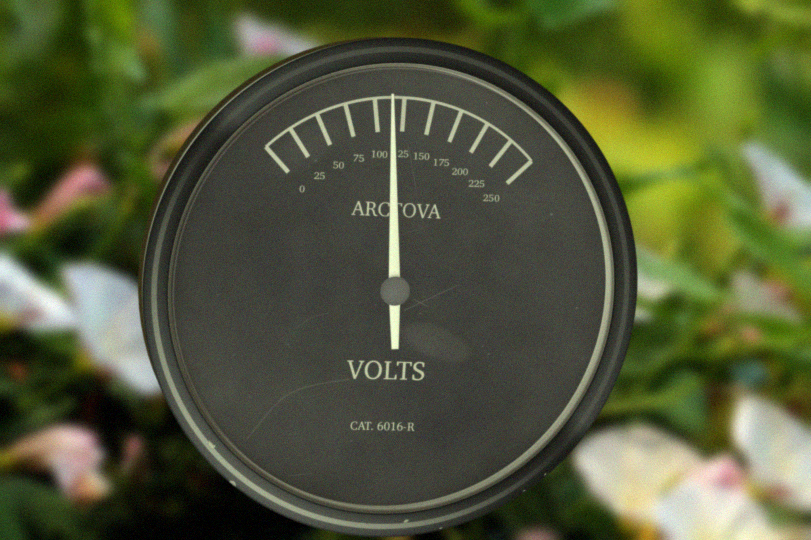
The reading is 112.5 V
